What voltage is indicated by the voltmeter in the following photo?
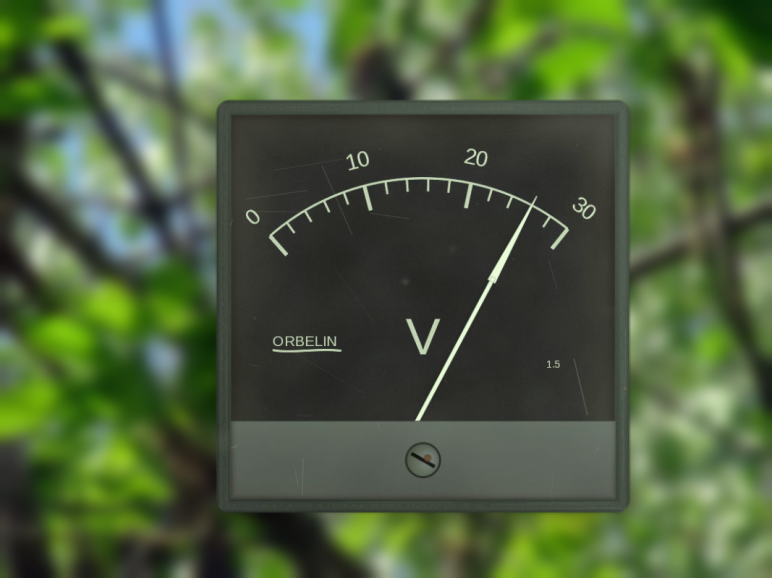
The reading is 26 V
